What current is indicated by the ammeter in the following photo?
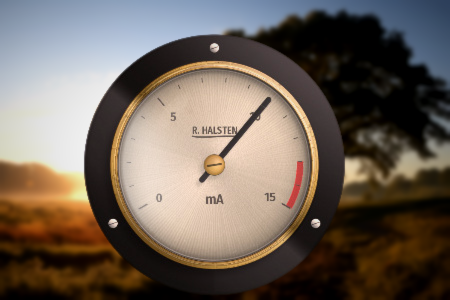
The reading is 10 mA
